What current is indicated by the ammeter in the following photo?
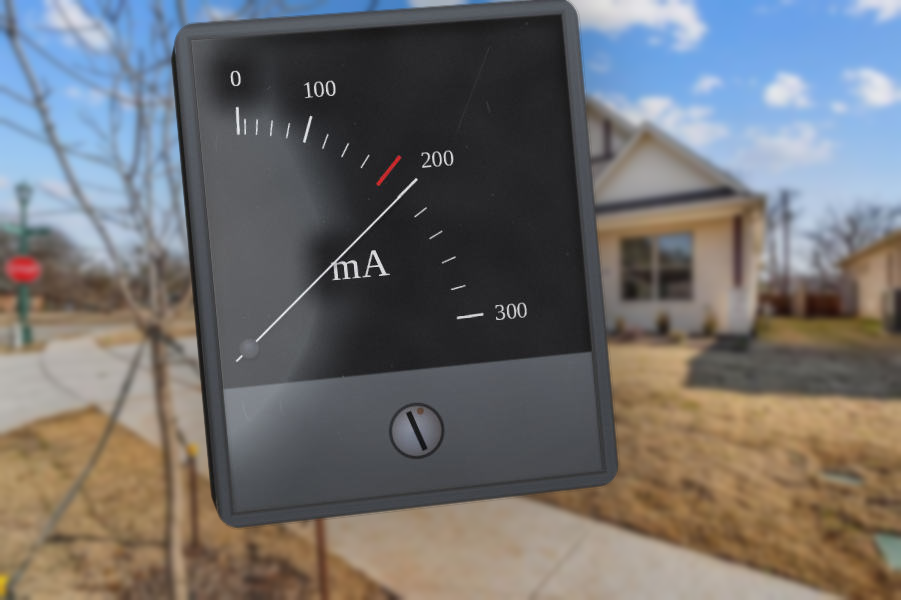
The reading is 200 mA
